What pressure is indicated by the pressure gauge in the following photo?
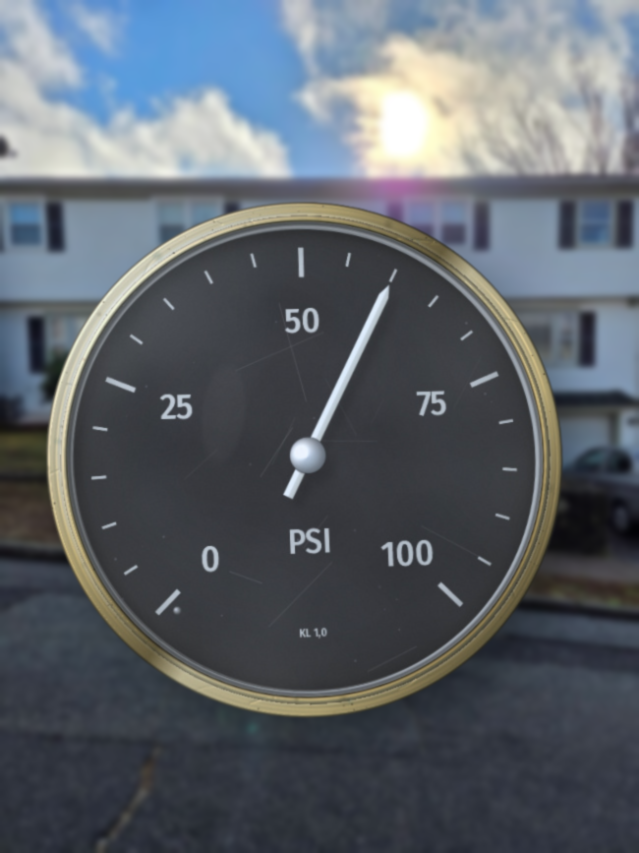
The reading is 60 psi
